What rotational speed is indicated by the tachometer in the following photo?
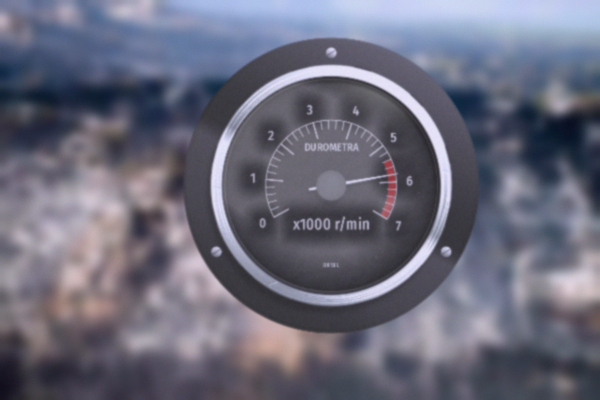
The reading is 5800 rpm
